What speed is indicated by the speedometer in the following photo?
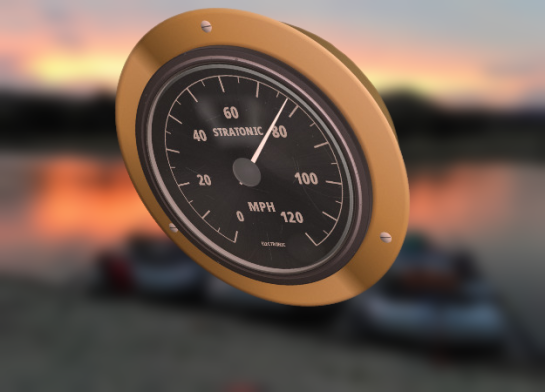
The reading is 77.5 mph
